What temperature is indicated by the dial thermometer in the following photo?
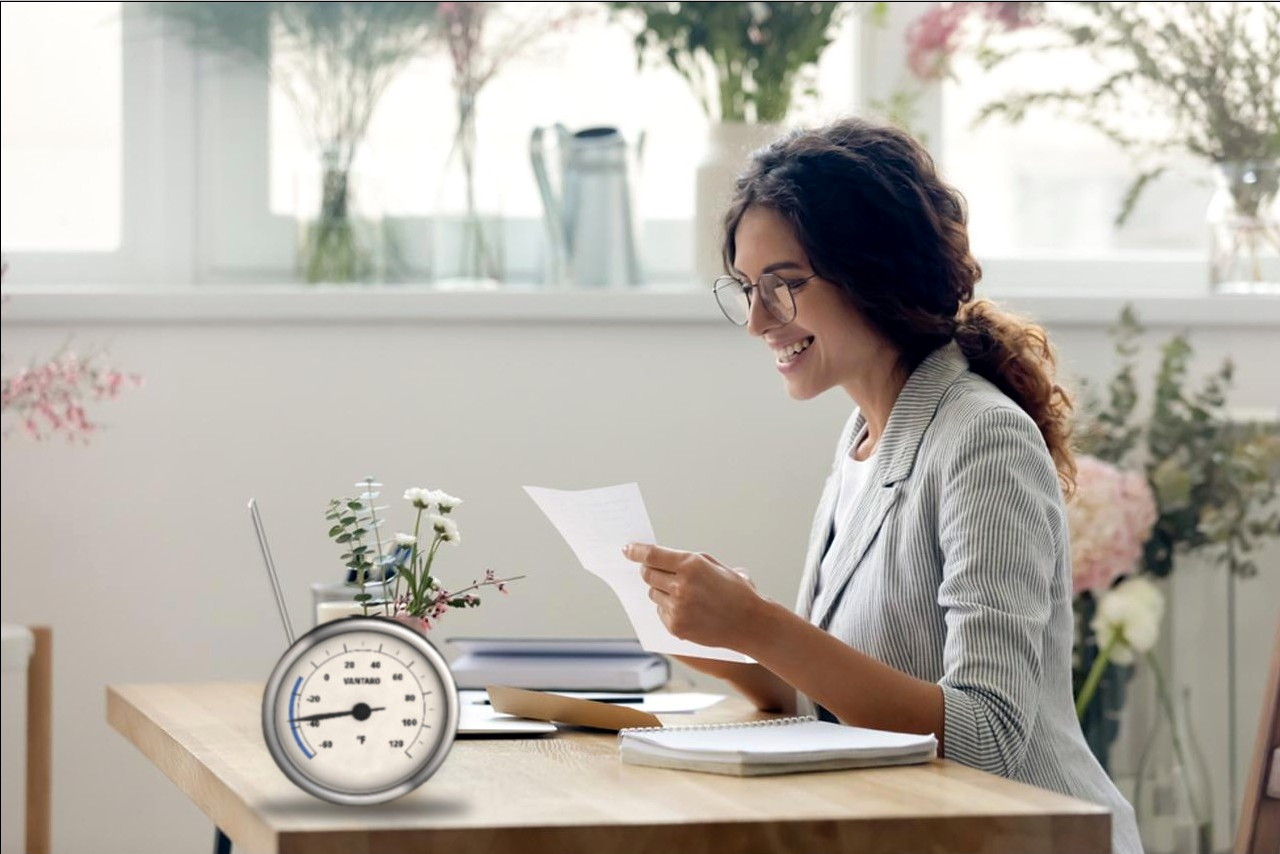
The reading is -35 °F
